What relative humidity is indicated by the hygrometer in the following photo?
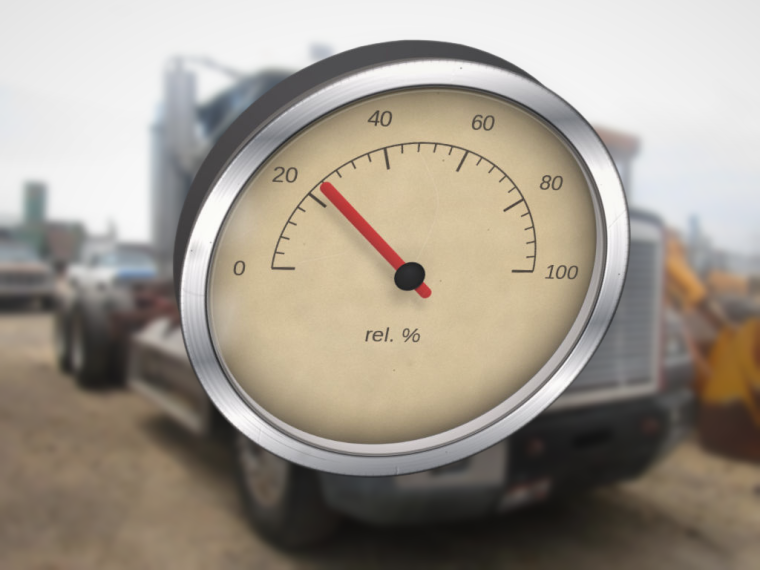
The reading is 24 %
